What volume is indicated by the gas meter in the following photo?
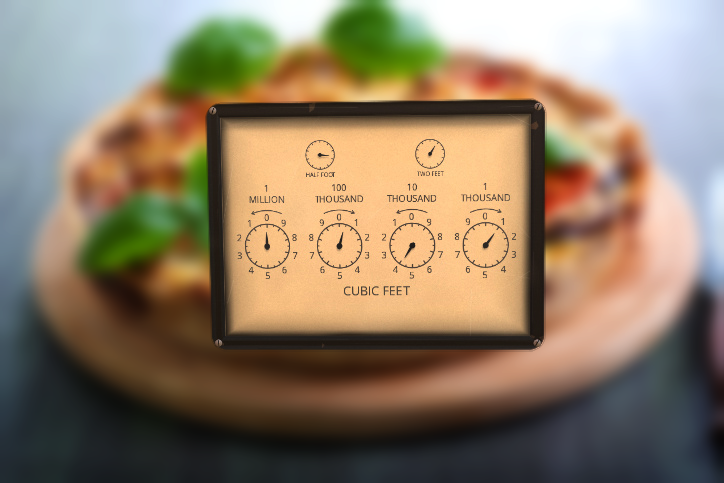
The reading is 4100 ft³
